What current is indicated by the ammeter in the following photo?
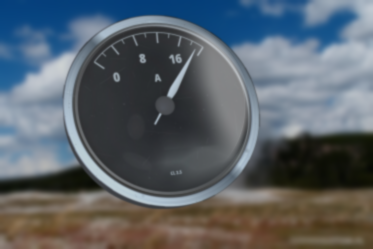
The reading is 19 A
